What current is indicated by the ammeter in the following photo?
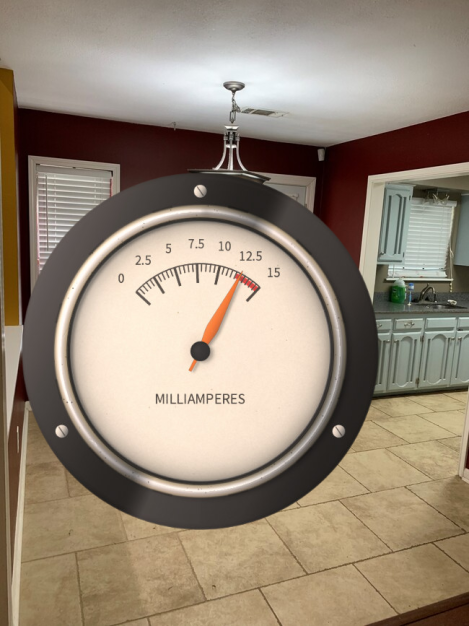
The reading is 12.5 mA
